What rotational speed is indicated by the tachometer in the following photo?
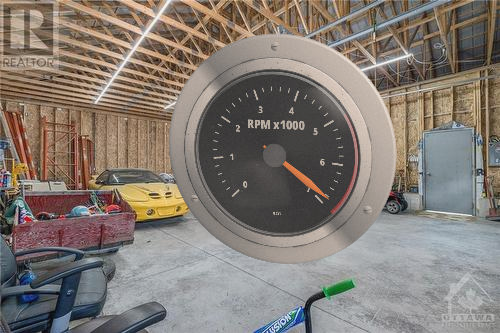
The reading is 6800 rpm
